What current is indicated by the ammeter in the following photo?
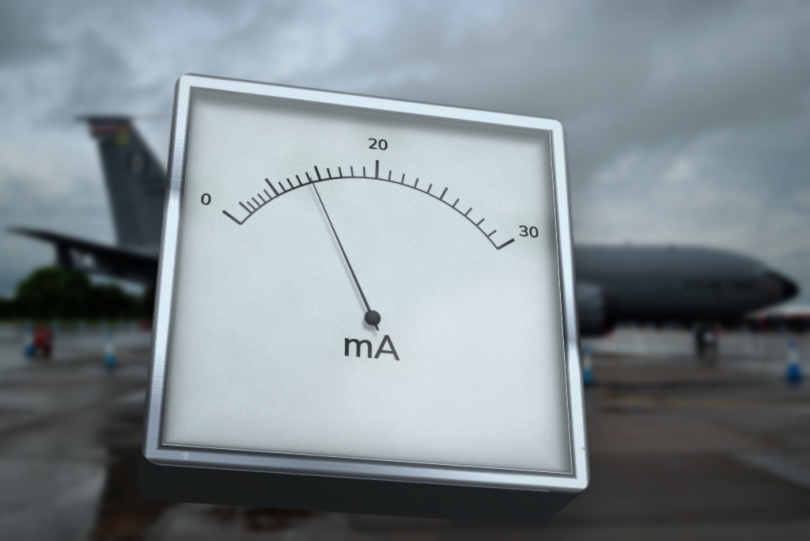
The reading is 14 mA
